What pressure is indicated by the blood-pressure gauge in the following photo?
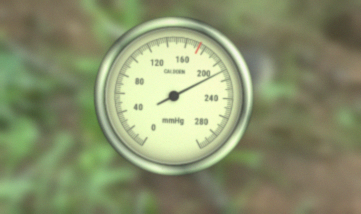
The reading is 210 mmHg
